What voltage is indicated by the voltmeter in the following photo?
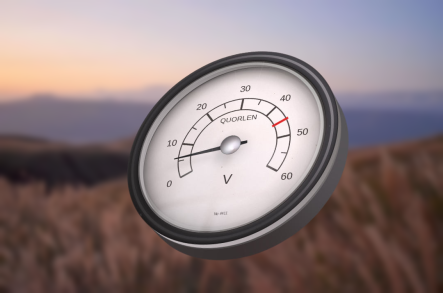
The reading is 5 V
